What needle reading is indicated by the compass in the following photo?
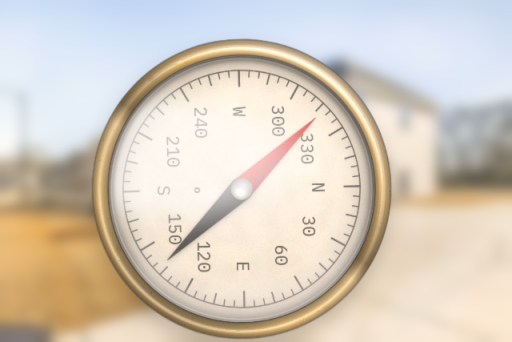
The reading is 317.5 °
